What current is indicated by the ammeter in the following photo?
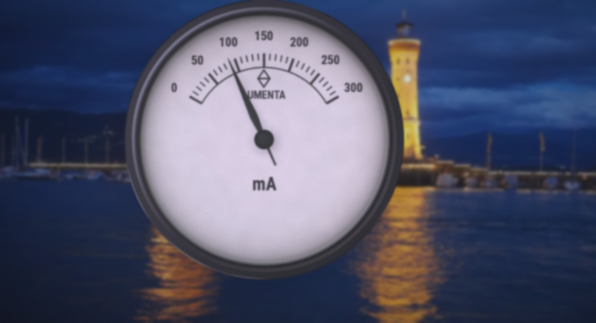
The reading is 90 mA
